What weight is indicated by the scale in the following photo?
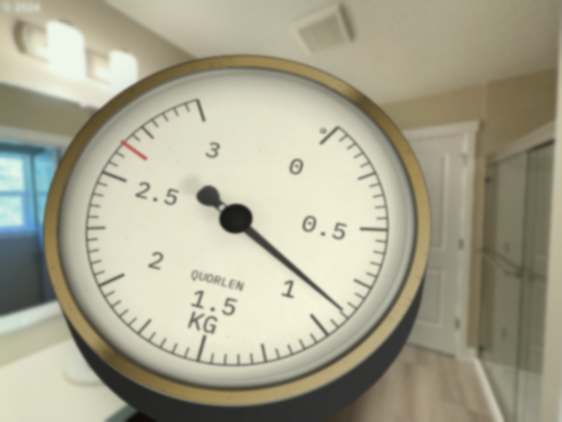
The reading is 0.9 kg
